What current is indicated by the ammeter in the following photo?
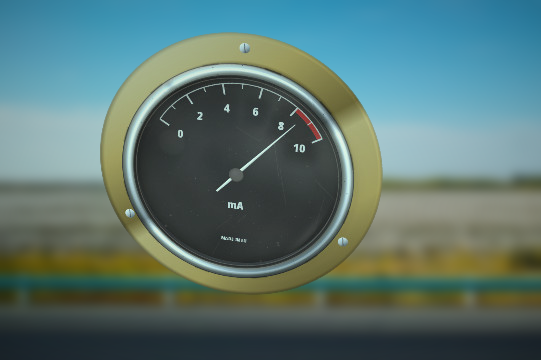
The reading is 8.5 mA
